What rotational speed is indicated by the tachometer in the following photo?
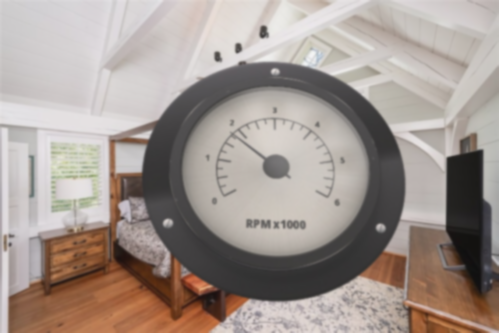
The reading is 1750 rpm
